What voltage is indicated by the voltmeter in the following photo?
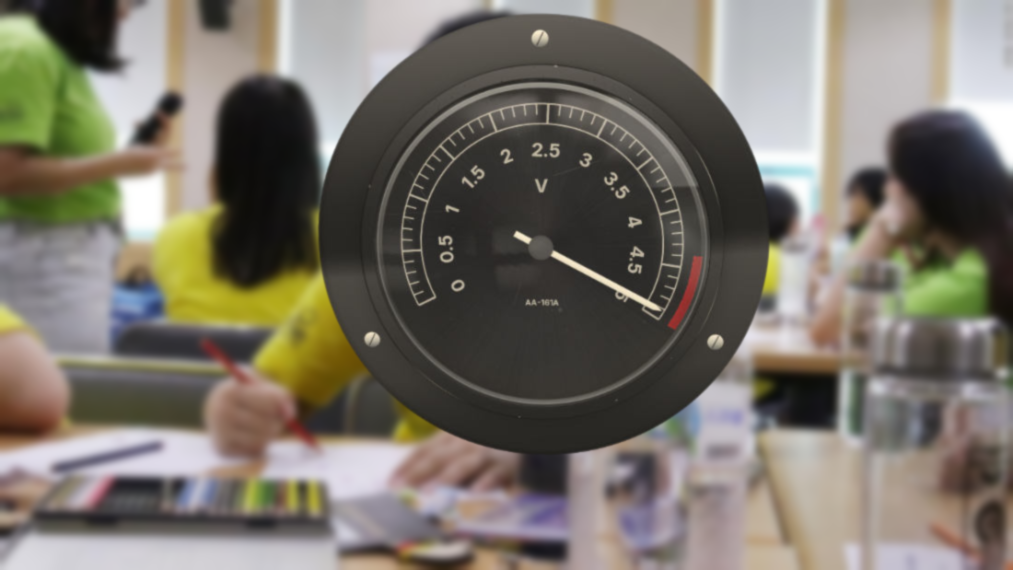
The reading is 4.9 V
